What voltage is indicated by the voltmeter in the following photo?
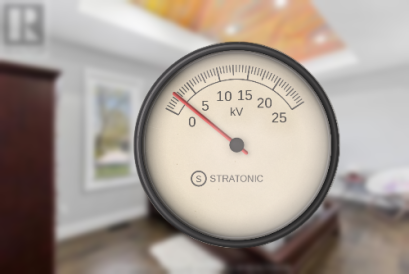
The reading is 2.5 kV
